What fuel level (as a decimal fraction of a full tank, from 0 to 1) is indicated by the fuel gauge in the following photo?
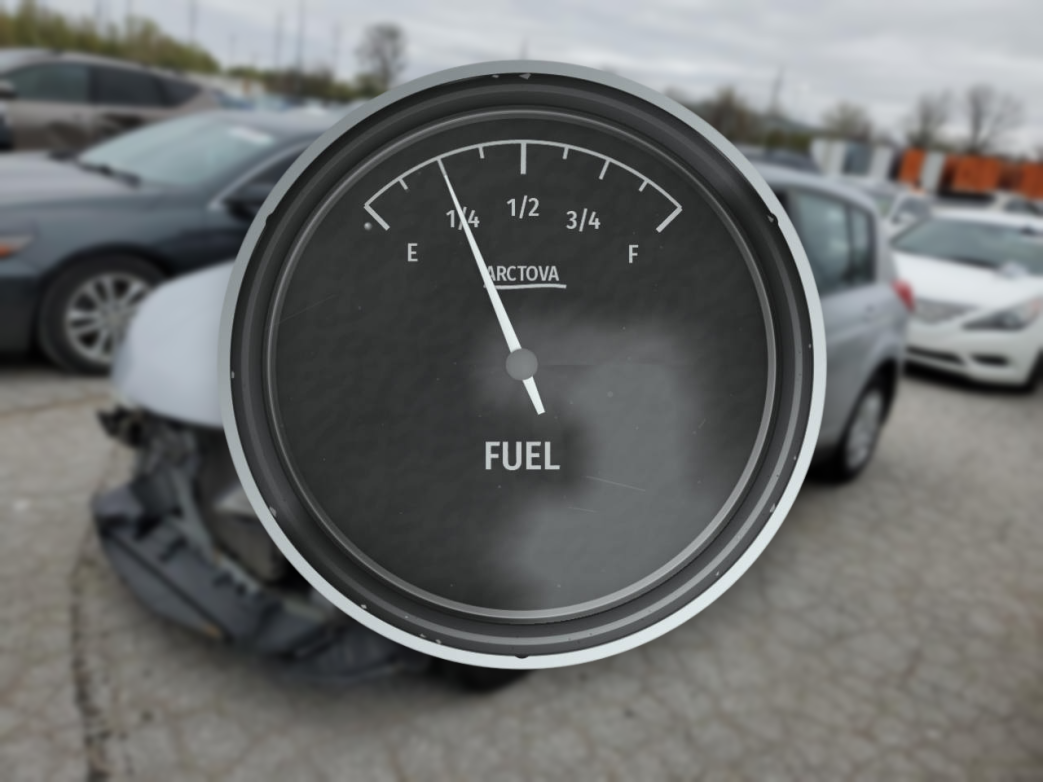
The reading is 0.25
